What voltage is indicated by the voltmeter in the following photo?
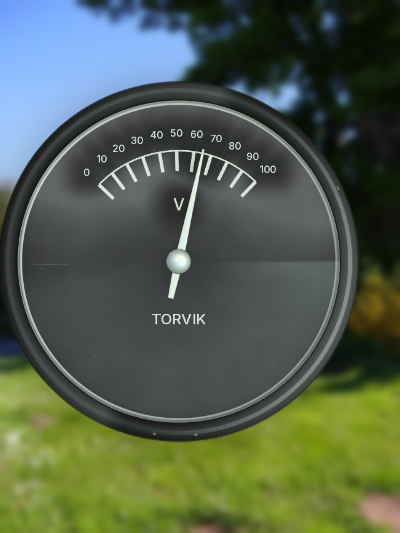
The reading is 65 V
